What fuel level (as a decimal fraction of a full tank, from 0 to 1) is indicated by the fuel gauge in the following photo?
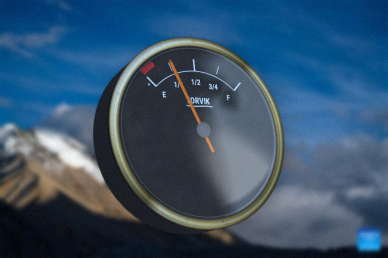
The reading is 0.25
